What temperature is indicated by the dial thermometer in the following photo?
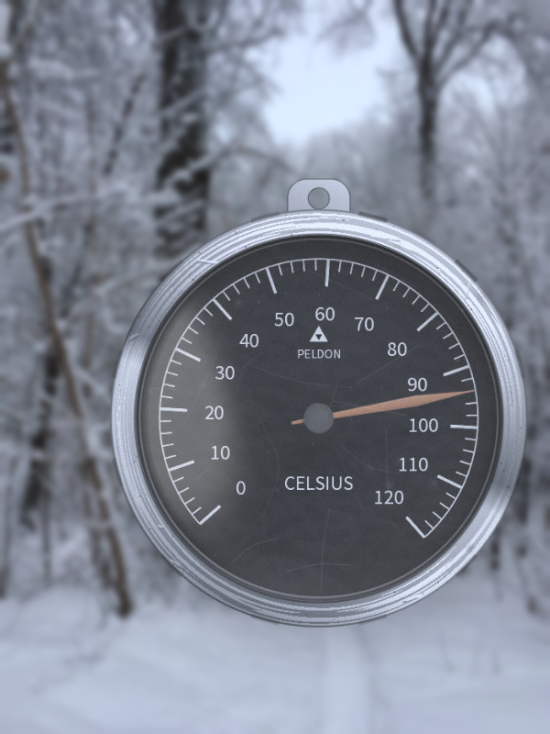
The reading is 94 °C
